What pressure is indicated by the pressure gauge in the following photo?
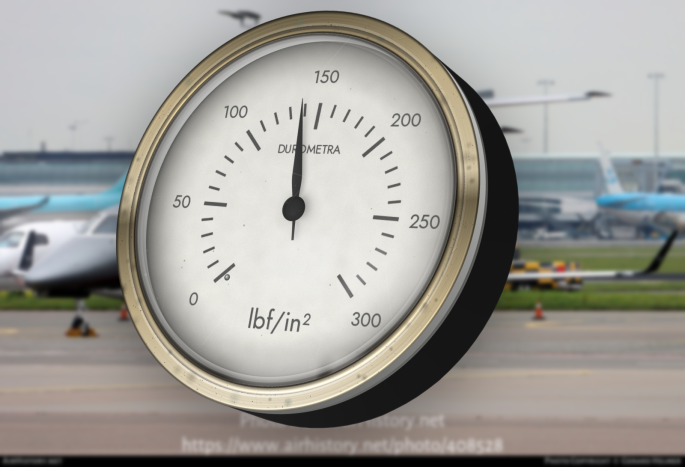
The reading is 140 psi
